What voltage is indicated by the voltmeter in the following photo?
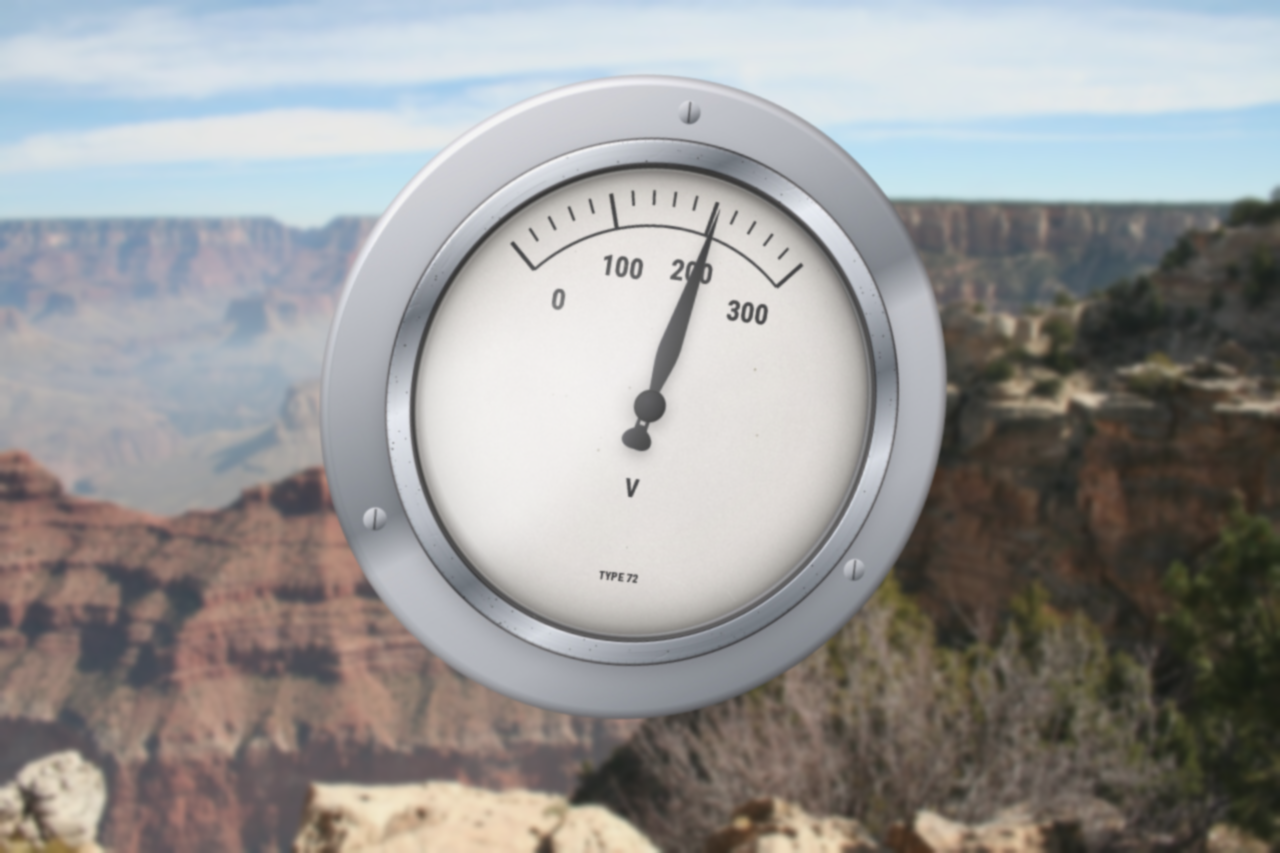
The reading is 200 V
